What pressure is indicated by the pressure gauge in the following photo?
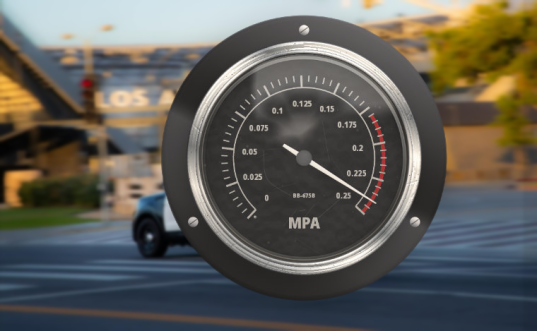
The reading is 0.24 MPa
